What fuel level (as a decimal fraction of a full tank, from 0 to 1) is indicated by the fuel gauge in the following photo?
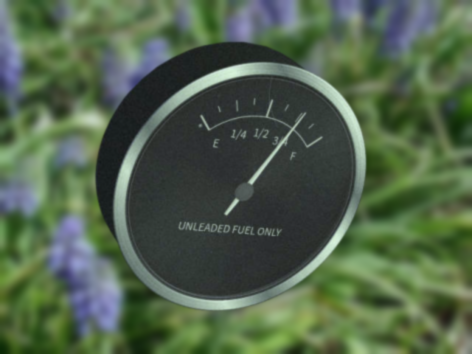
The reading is 0.75
